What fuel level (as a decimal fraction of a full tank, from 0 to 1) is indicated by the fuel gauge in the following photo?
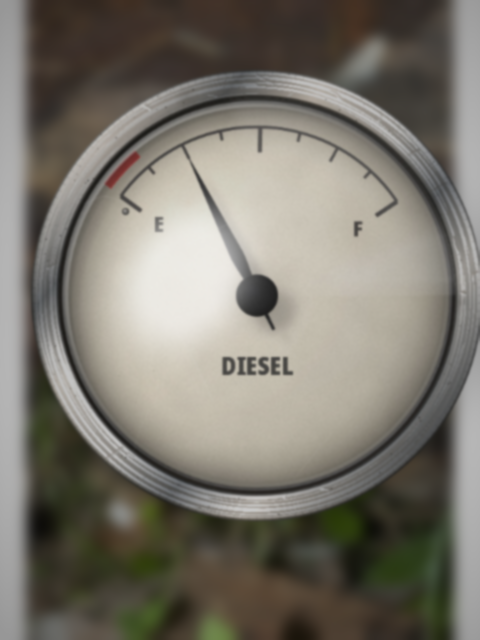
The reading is 0.25
